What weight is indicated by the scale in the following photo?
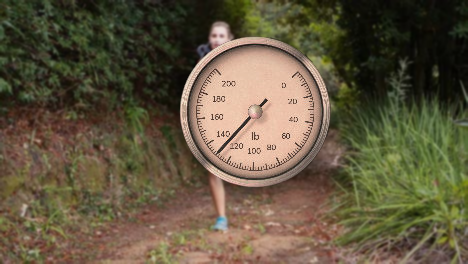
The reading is 130 lb
